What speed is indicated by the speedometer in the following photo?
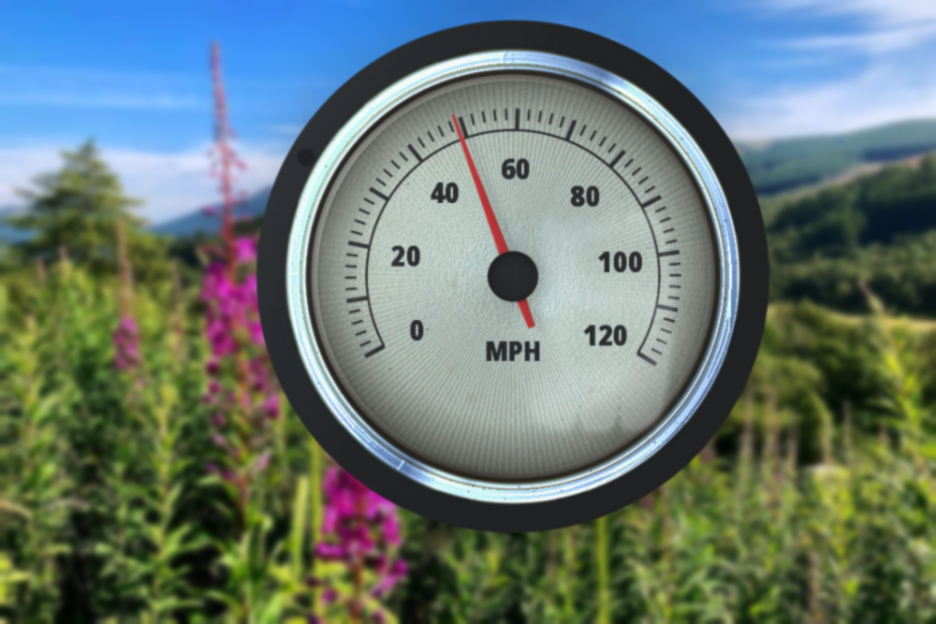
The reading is 49 mph
